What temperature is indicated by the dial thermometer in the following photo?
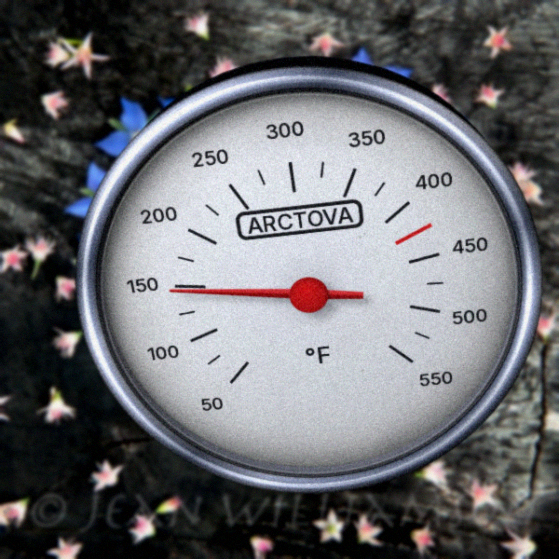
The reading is 150 °F
